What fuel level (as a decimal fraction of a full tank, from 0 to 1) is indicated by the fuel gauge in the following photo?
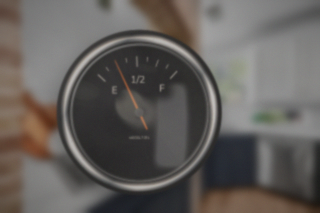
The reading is 0.25
